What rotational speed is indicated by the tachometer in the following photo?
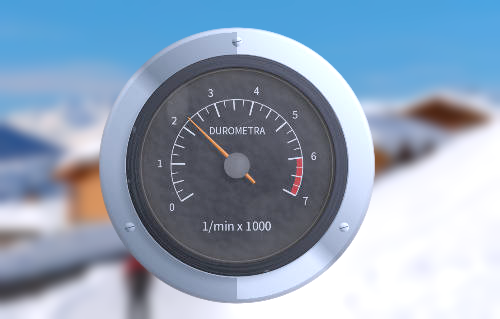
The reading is 2250 rpm
